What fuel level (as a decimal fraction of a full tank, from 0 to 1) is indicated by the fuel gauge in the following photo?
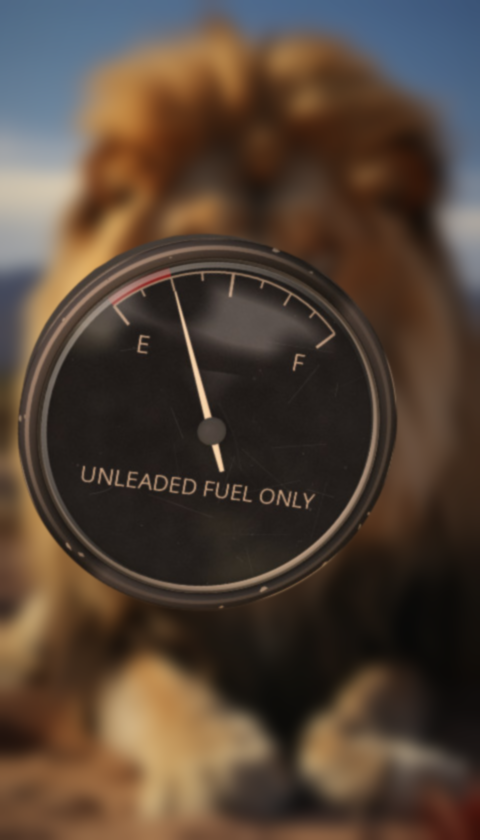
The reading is 0.25
